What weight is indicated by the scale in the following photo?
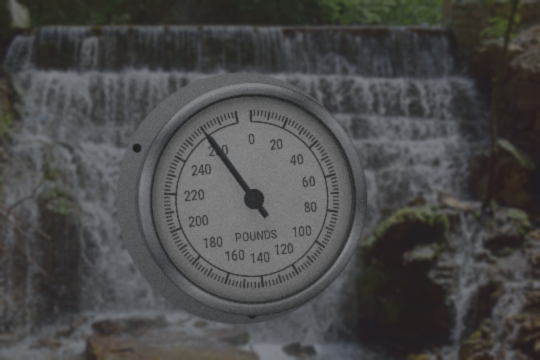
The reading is 260 lb
